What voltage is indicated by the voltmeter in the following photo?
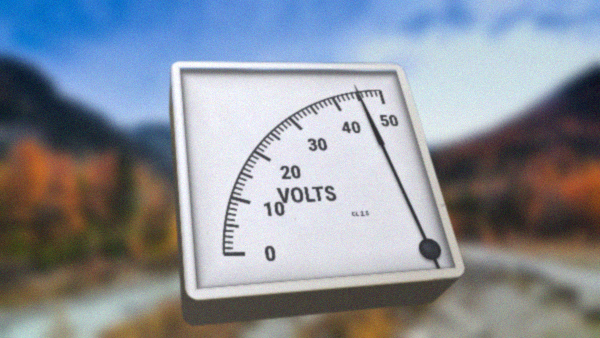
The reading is 45 V
